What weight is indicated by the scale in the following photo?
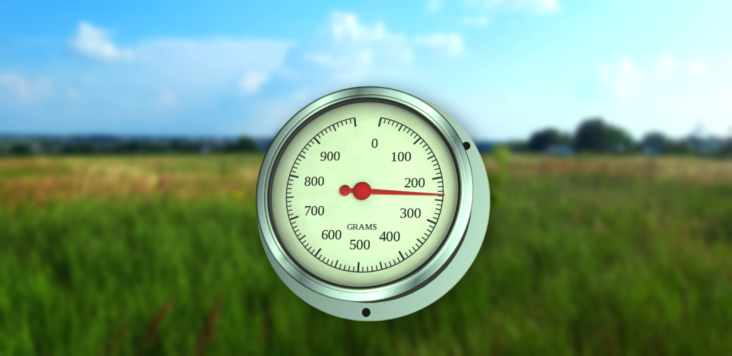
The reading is 240 g
